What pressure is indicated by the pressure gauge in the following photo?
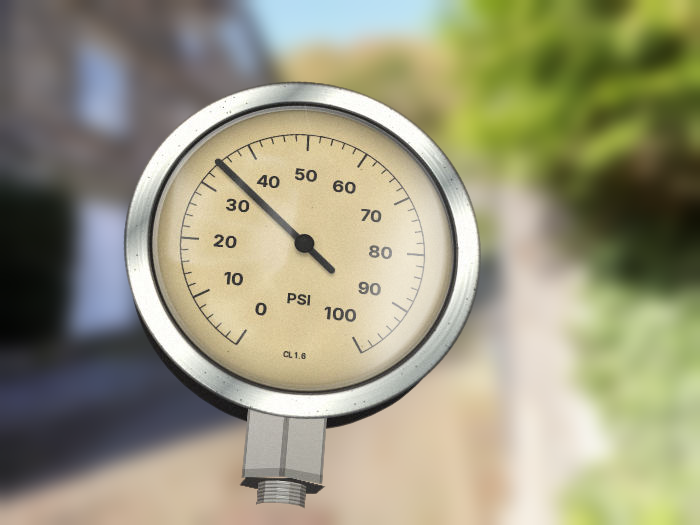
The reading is 34 psi
